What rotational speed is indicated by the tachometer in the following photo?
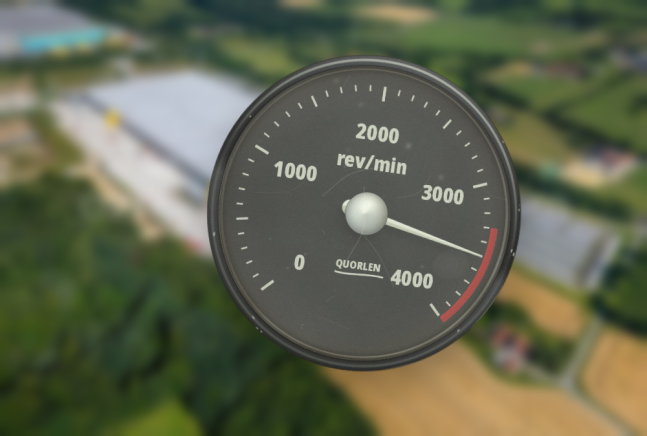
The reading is 3500 rpm
